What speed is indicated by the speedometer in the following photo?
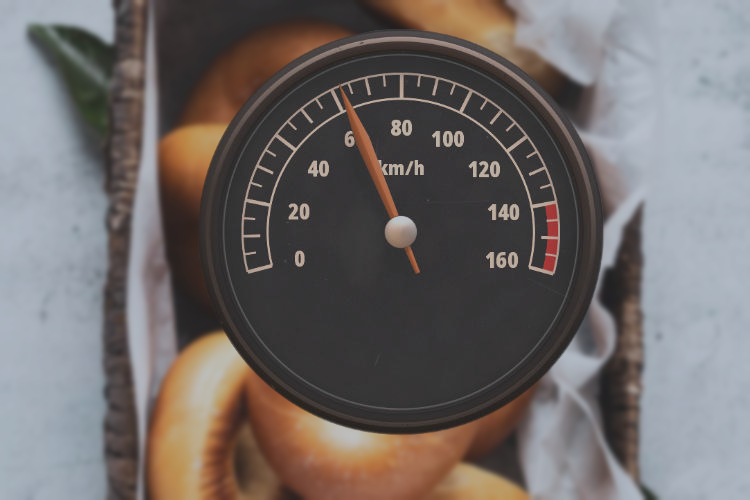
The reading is 62.5 km/h
